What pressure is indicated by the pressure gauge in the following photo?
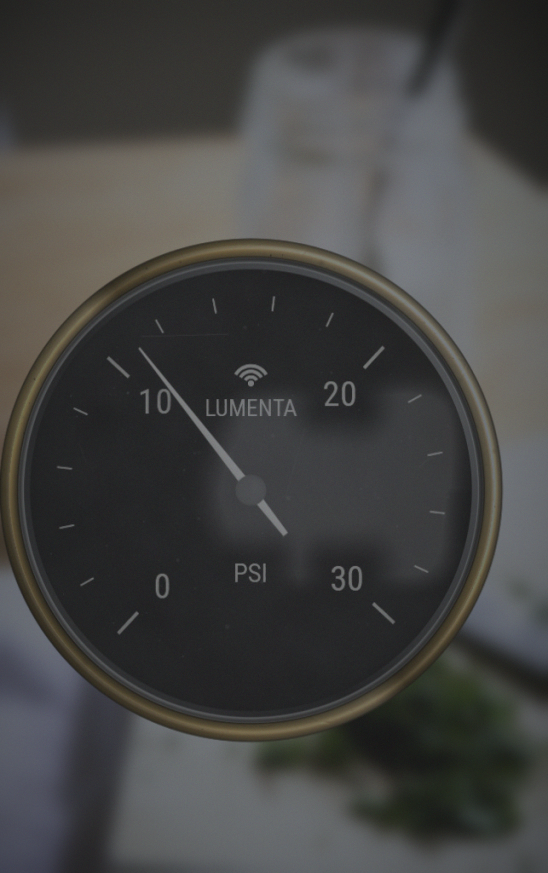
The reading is 11 psi
